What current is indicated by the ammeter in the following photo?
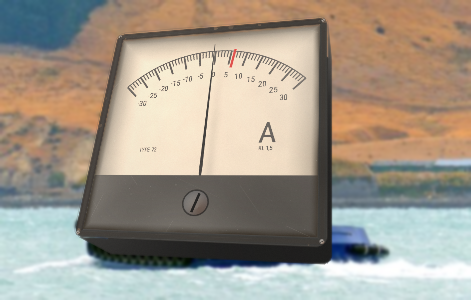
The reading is 0 A
